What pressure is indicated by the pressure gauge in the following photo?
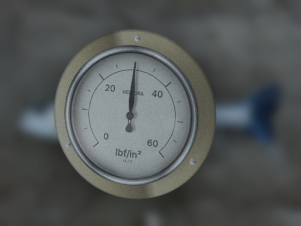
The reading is 30 psi
